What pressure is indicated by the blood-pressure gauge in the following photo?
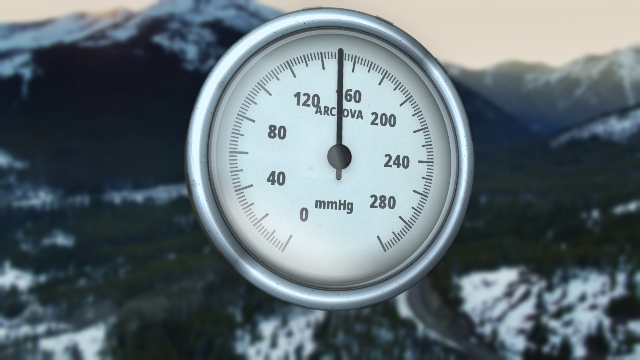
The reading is 150 mmHg
